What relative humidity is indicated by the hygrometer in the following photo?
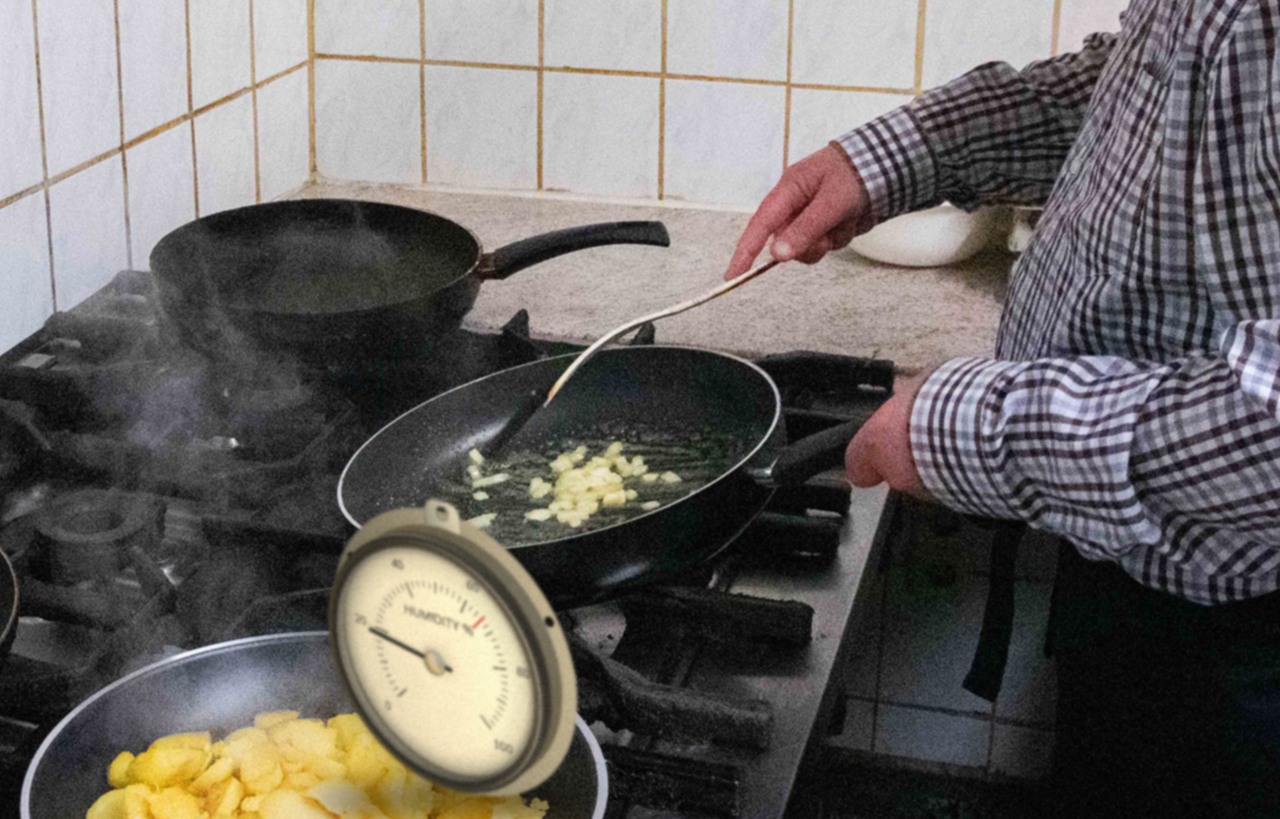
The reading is 20 %
